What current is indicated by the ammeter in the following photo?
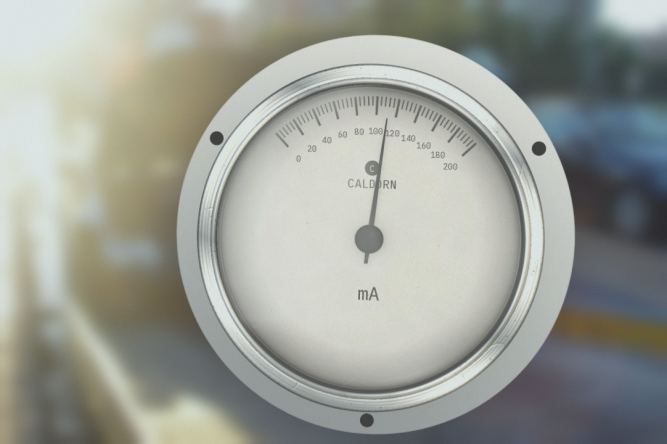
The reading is 112 mA
